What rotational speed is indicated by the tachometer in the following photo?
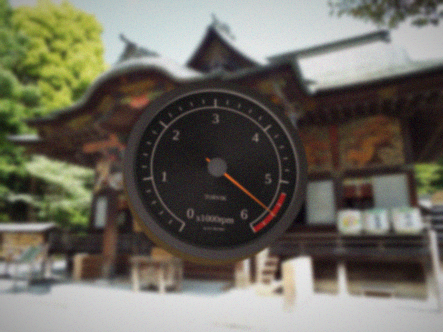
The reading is 5600 rpm
